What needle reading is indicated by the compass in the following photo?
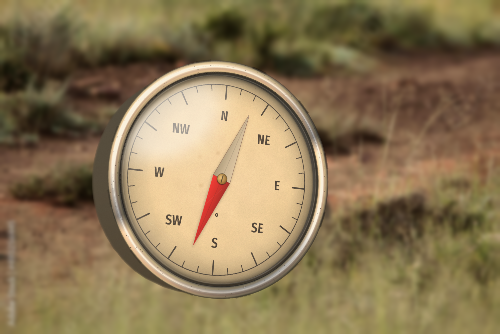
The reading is 200 °
